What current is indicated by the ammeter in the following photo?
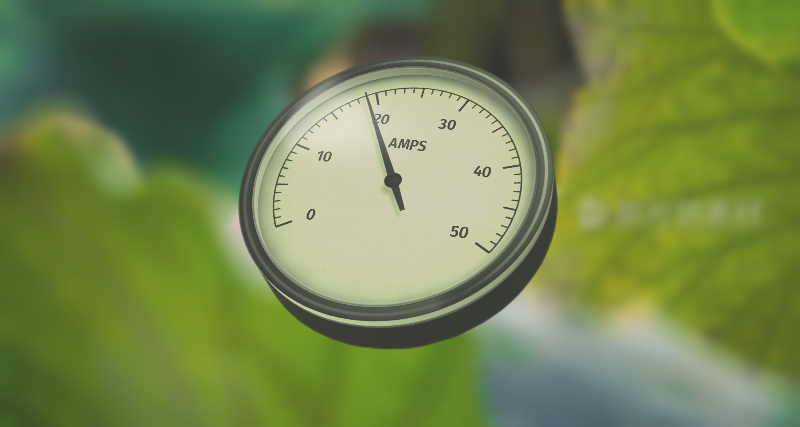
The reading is 19 A
